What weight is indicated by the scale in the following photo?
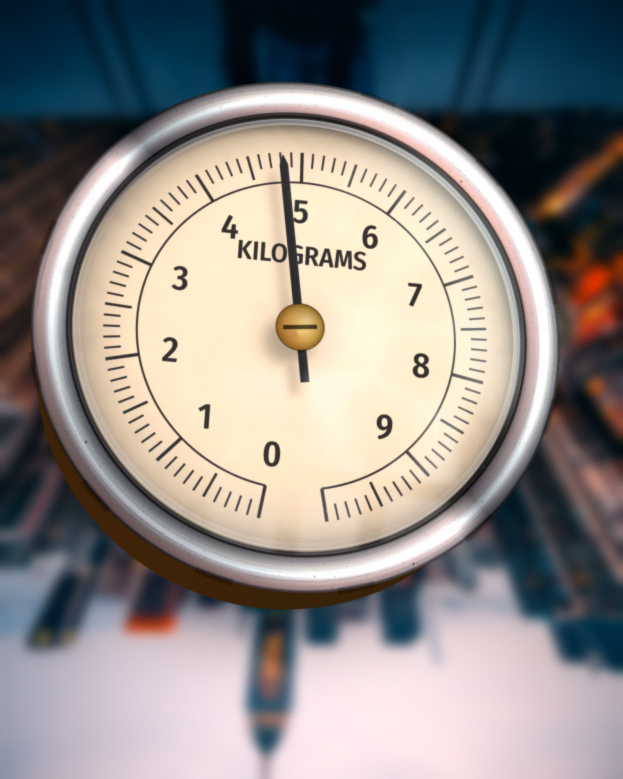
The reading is 4.8 kg
